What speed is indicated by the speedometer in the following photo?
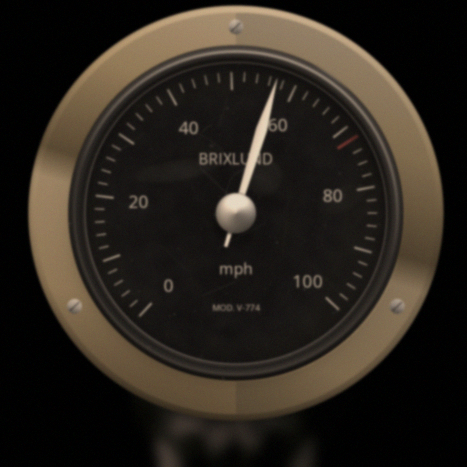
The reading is 57 mph
